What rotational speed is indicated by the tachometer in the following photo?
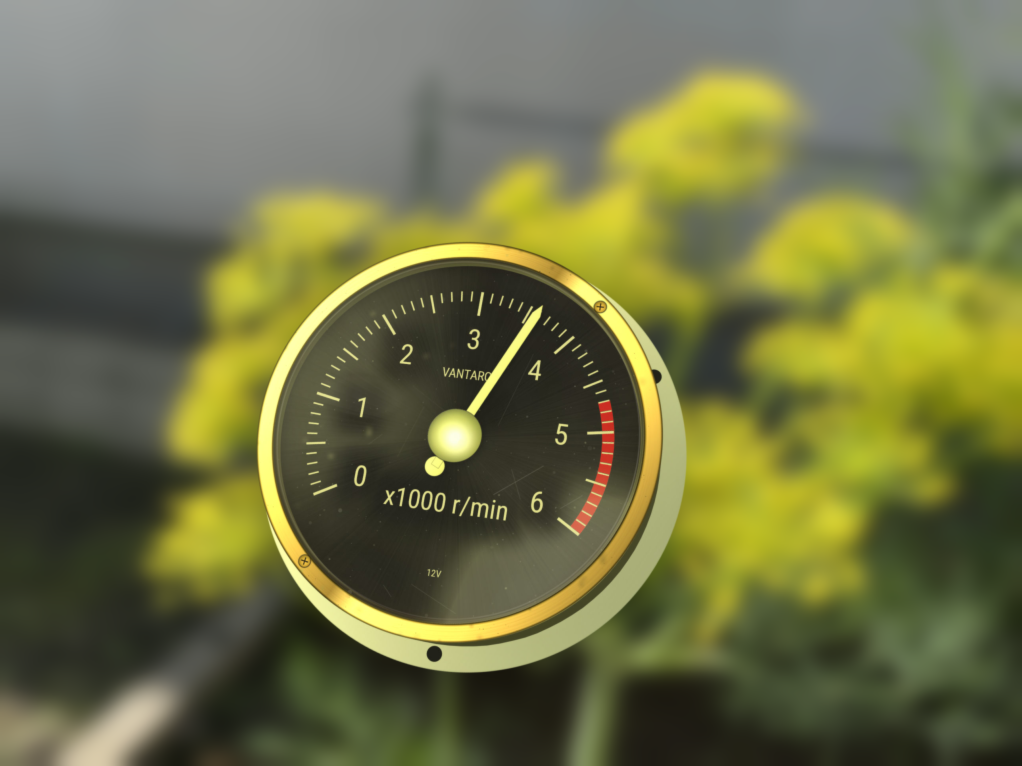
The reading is 3600 rpm
